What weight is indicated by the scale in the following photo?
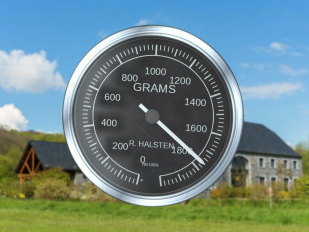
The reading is 1760 g
